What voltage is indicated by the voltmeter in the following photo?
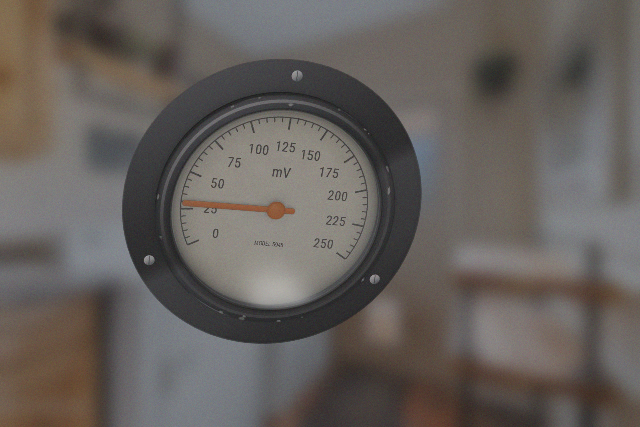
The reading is 30 mV
